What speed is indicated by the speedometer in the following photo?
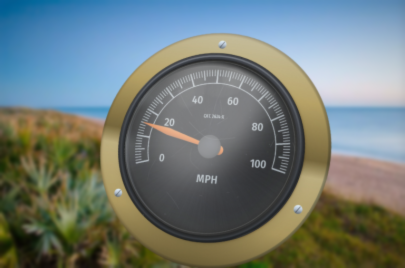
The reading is 15 mph
